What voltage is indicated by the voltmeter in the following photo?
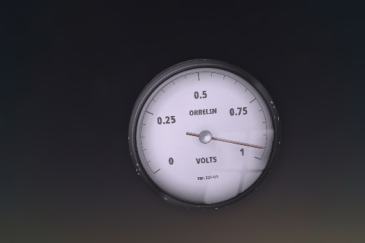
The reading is 0.95 V
